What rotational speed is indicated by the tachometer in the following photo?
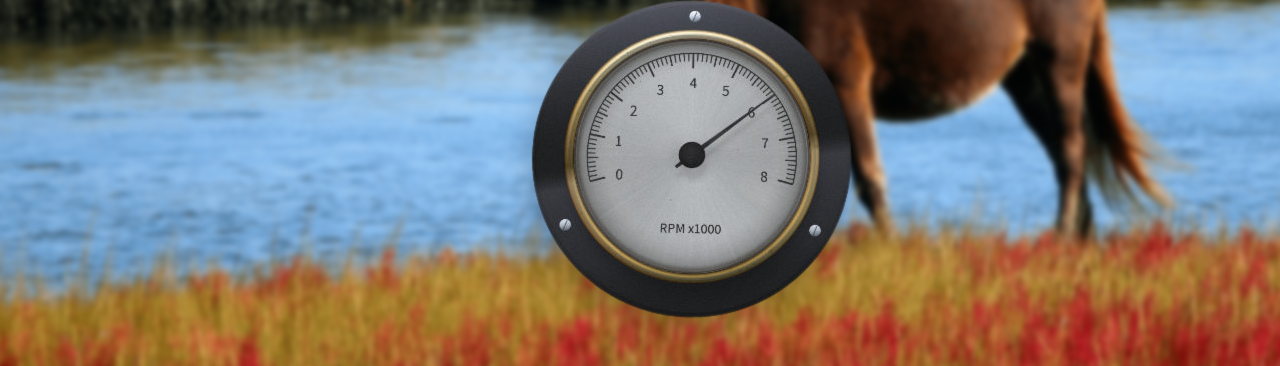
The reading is 6000 rpm
